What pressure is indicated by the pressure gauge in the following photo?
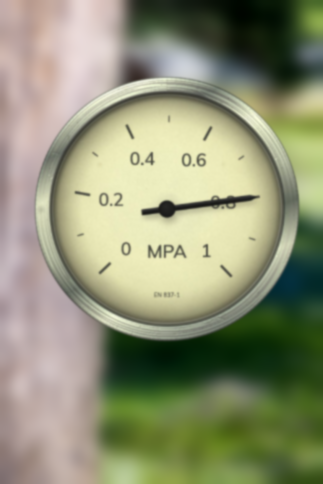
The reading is 0.8 MPa
